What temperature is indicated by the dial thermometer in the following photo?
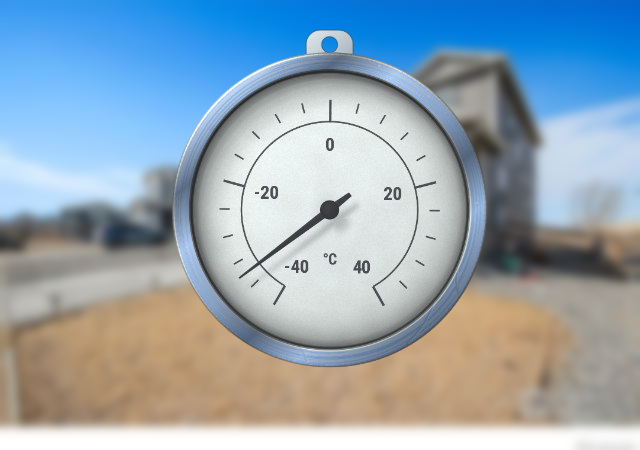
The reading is -34 °C
